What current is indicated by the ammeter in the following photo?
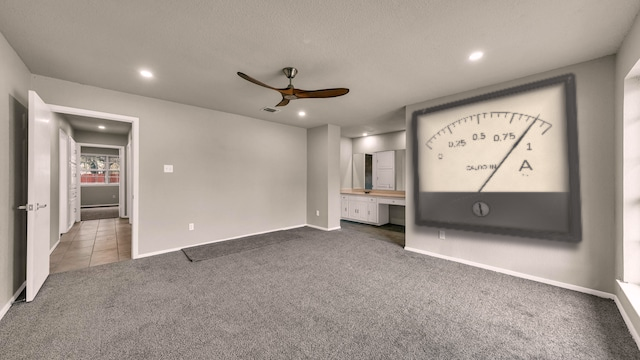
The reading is 0.9 A
